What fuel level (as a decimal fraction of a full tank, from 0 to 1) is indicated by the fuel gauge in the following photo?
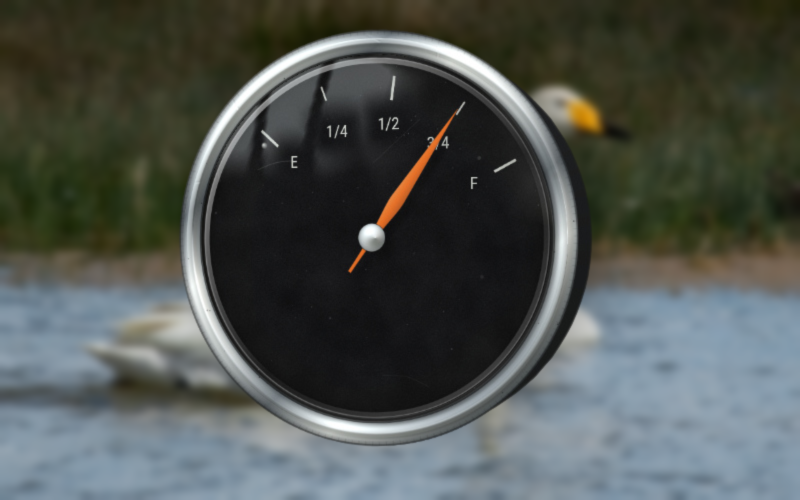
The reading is 0.75
